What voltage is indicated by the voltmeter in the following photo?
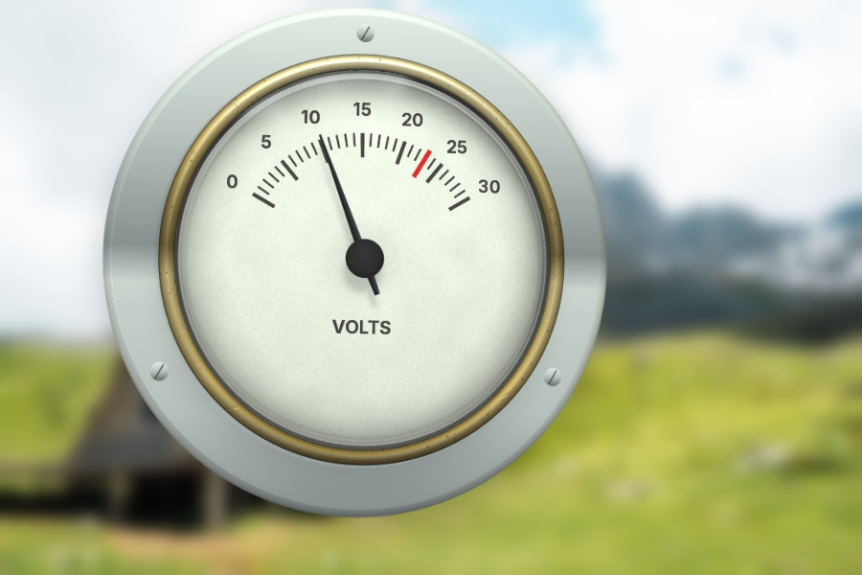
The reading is 10 V
